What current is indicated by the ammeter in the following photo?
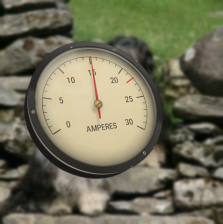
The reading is 15 A
